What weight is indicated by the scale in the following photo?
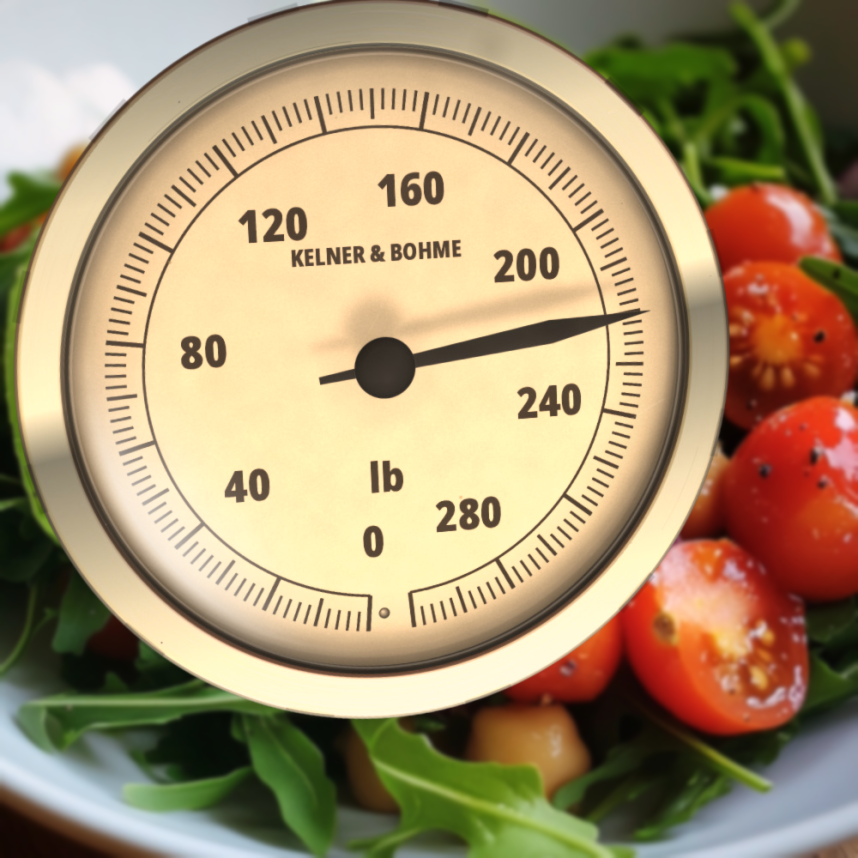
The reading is 220 lb
